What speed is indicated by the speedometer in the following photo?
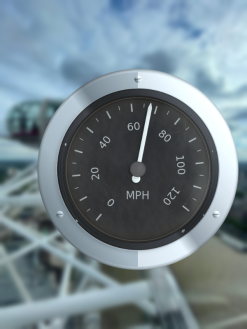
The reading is 67.5 mph
